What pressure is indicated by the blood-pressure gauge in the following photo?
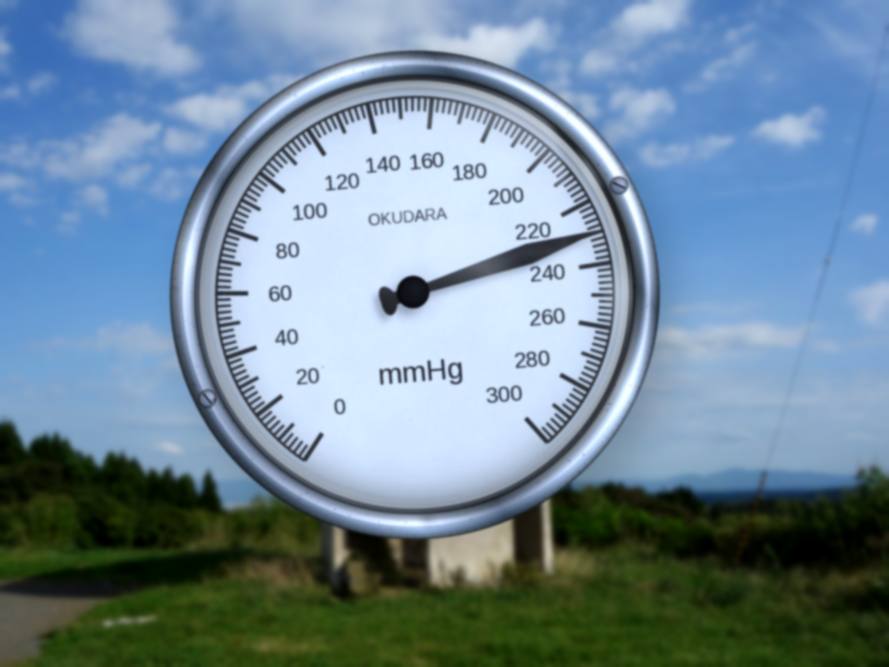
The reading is 230 mmHg
